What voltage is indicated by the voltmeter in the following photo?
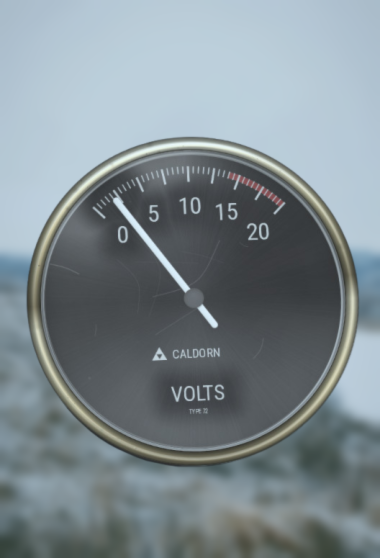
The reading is 2 V
